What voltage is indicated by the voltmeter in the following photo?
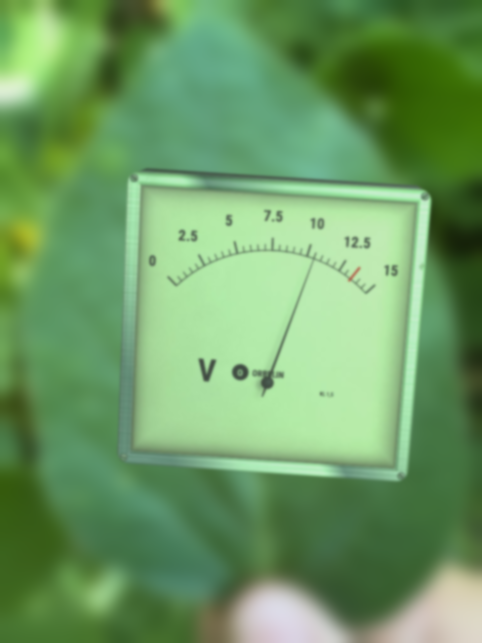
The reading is 10.5 V
